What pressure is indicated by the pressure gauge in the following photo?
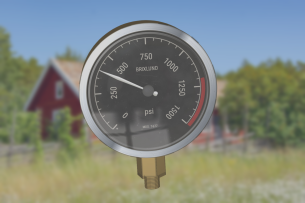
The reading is 400 psi
